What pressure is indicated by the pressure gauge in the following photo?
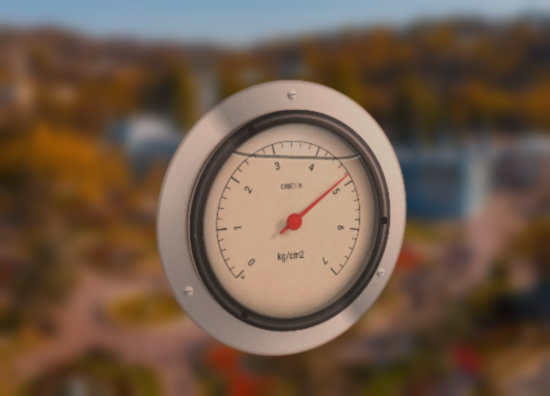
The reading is 4.8 kg/cm²
